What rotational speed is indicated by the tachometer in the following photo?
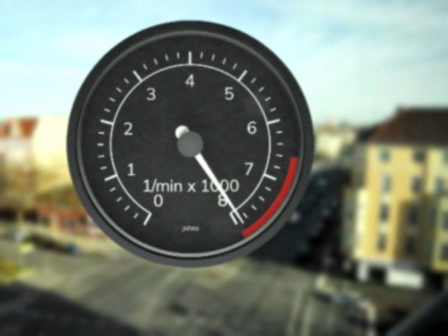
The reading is 7900 rpm
